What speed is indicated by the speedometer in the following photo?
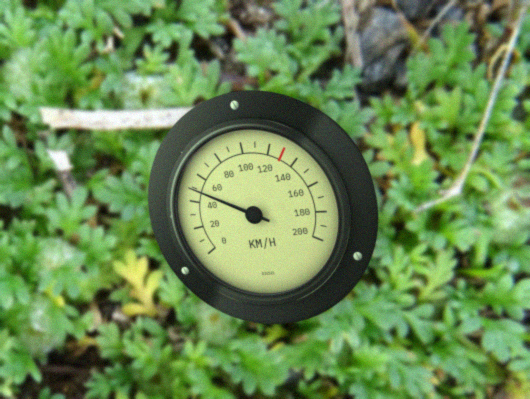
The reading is 50 km/h
